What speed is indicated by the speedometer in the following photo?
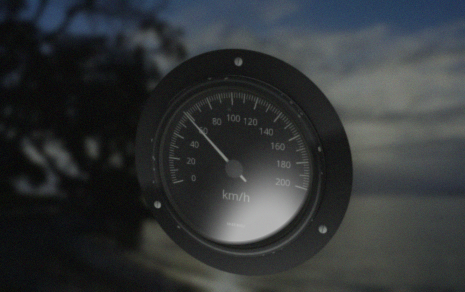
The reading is 60 km/h
